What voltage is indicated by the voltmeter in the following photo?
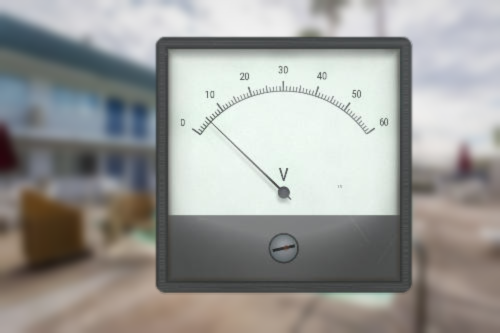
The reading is 5 V
